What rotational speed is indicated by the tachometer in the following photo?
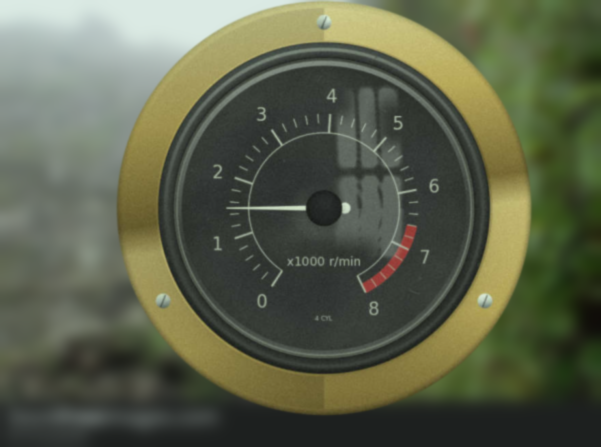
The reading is 1500 rpm
